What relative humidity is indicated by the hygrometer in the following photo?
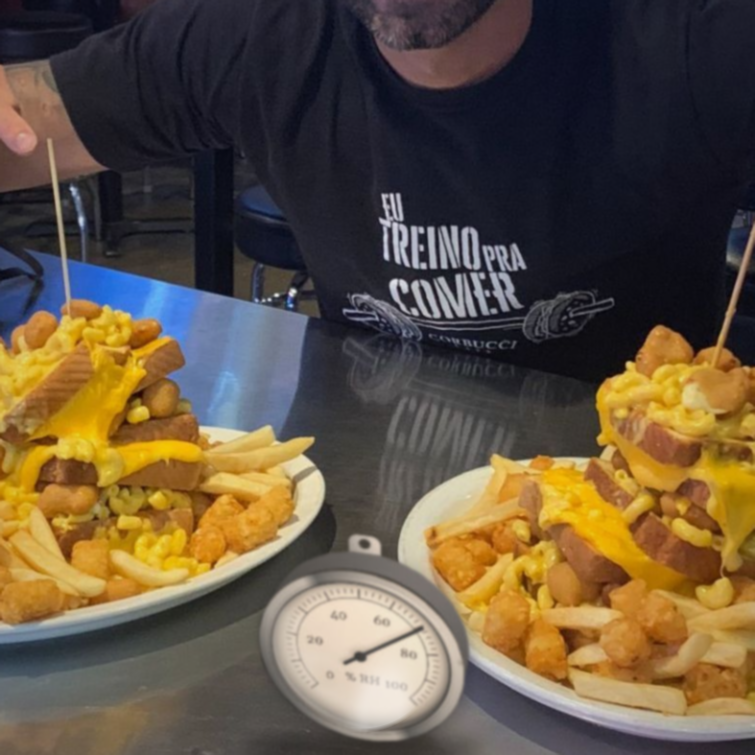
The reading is 70 %
